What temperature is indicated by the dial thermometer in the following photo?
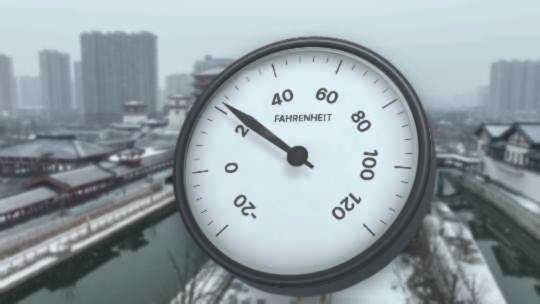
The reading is 22 °F
